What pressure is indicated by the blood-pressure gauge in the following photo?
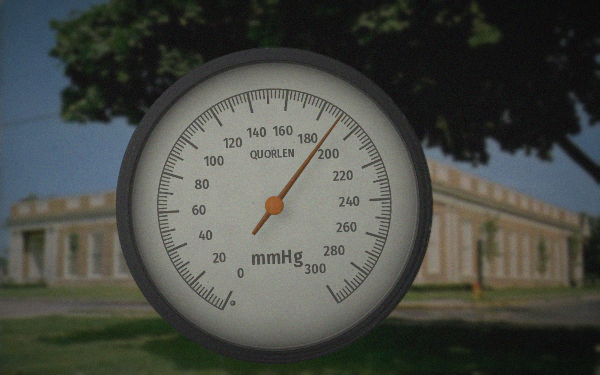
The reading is 190 mmHg
